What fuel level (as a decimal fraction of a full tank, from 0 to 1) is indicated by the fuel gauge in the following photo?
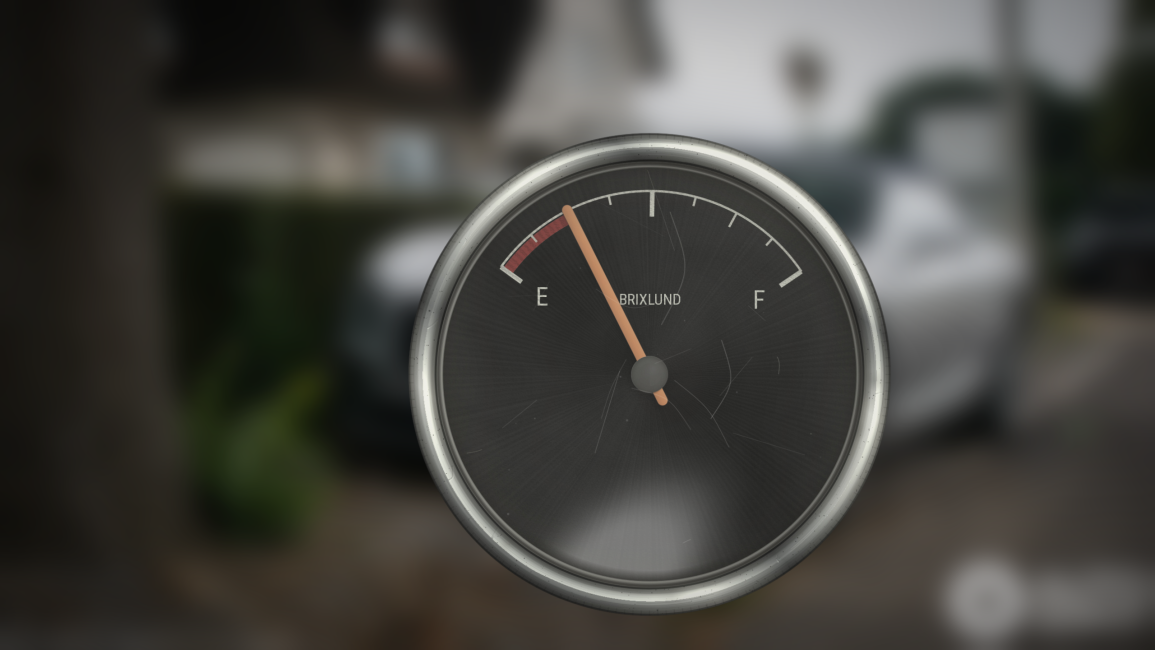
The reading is 0.25
